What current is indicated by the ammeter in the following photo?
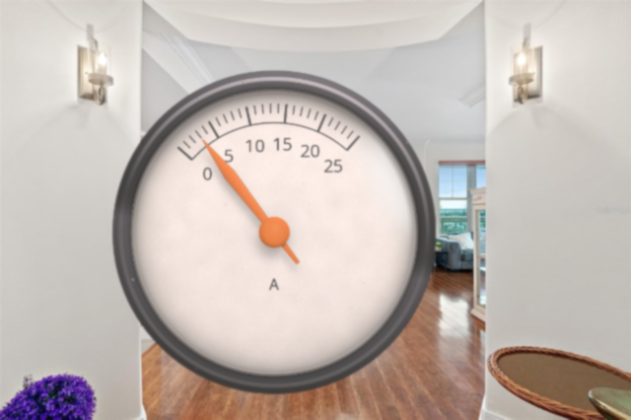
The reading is 3 A
